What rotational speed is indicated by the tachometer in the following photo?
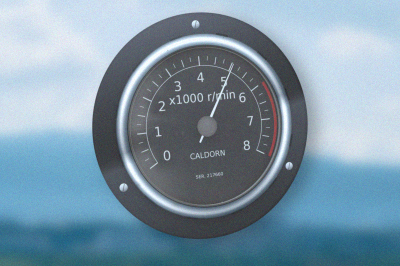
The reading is 5000 rpm
